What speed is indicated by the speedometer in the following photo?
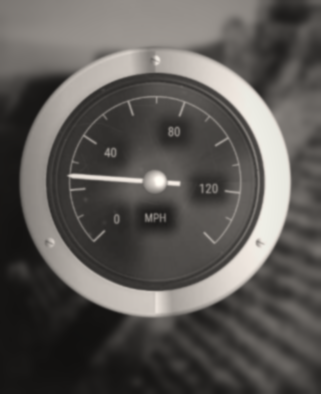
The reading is 25 mph
